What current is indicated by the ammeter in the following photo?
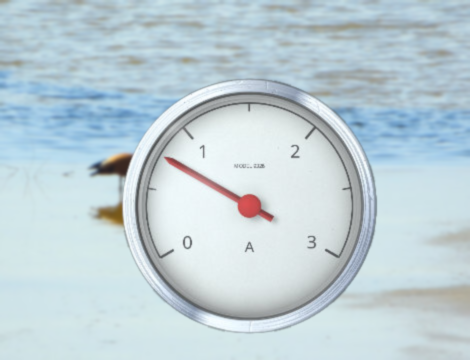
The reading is 0.75 A
